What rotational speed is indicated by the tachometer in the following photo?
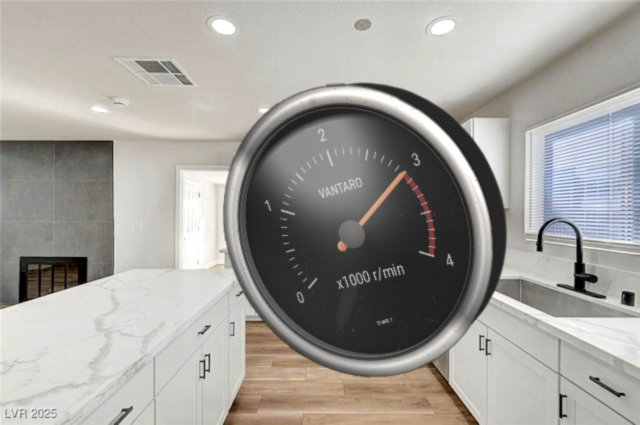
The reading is 3000 rpm
